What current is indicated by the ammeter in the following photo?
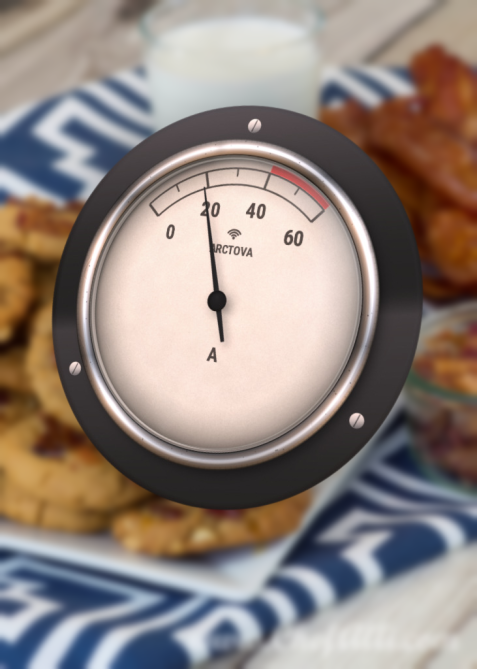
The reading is 20 A
